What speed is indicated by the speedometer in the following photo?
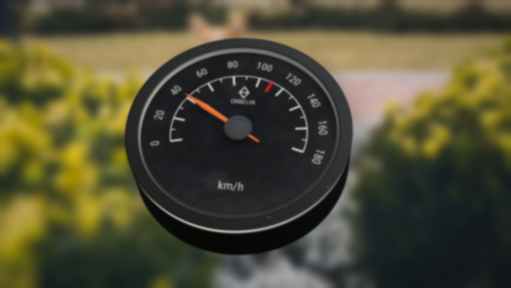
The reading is 40 km/h
